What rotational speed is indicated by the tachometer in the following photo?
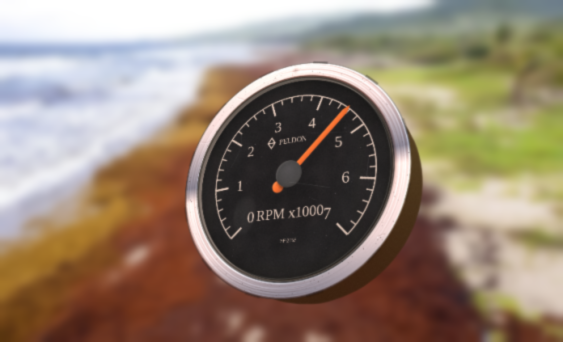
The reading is 4600 rpm
